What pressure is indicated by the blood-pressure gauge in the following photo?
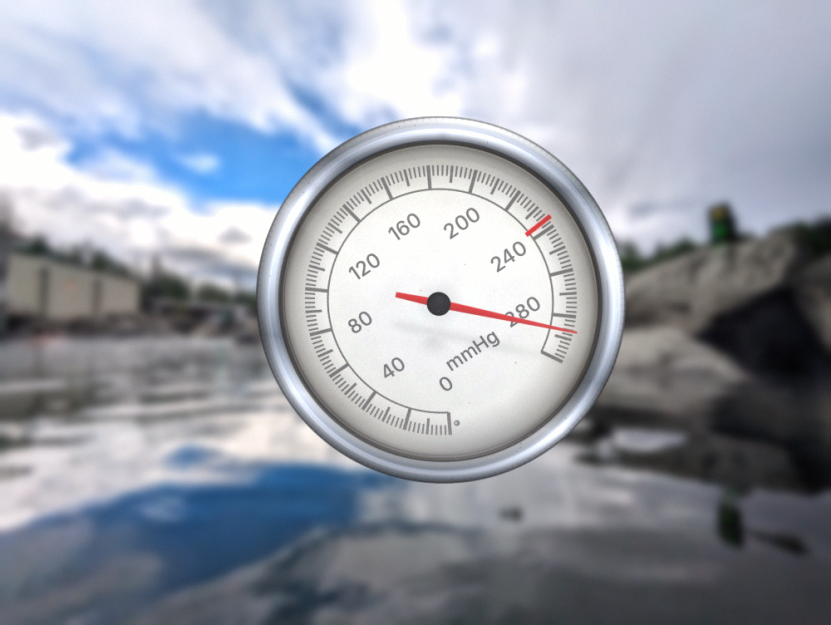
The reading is 286 mmHg
